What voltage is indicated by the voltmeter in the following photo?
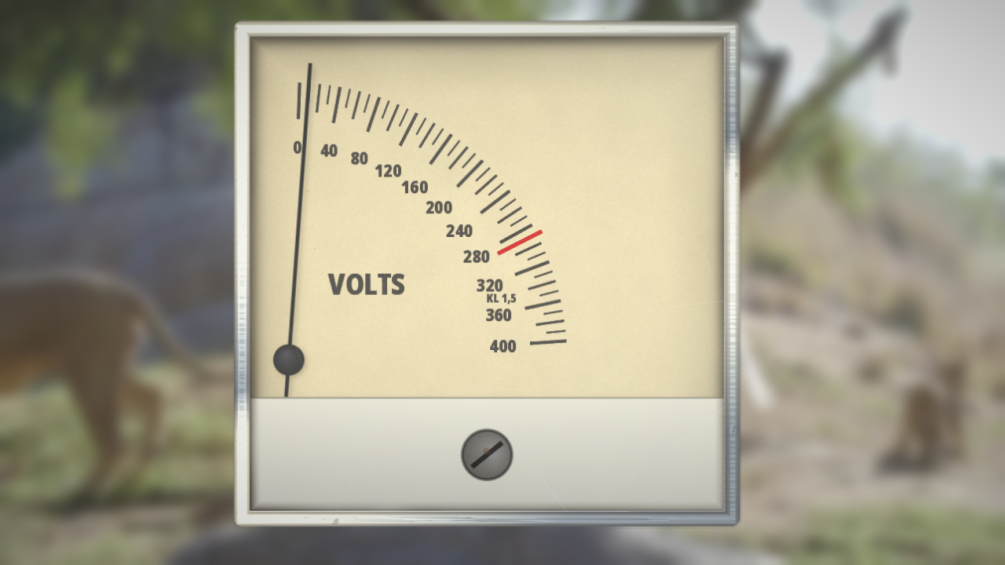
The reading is 10 V
